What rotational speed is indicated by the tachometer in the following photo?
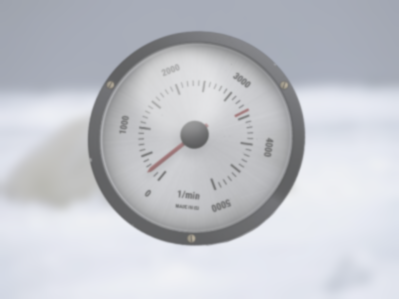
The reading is 200 rpm
